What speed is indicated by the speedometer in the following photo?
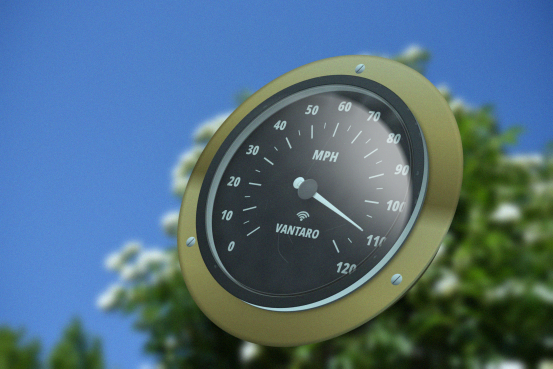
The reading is 110 mph
